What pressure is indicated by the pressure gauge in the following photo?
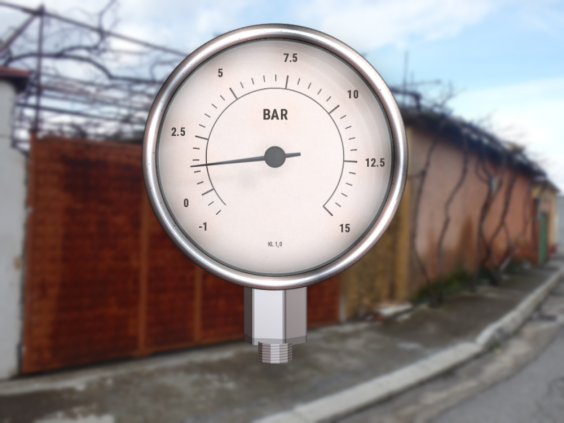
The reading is 1.25 bar
